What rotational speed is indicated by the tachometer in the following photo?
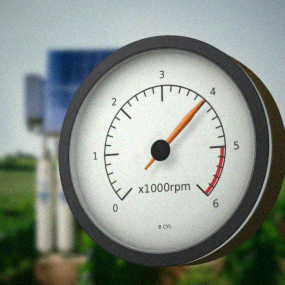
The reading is 4000 rpm
